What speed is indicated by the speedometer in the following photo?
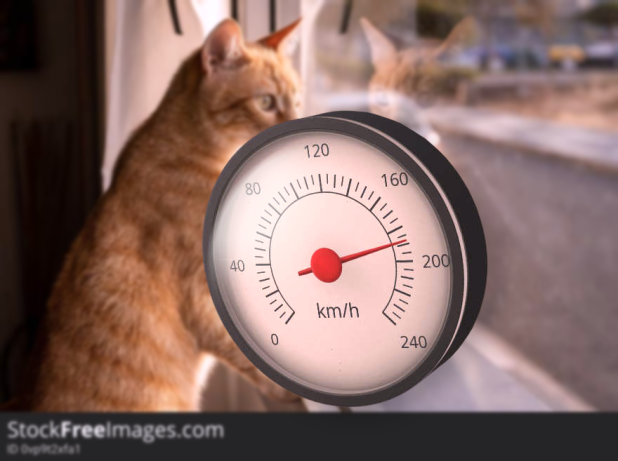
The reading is 187.5 km/h
